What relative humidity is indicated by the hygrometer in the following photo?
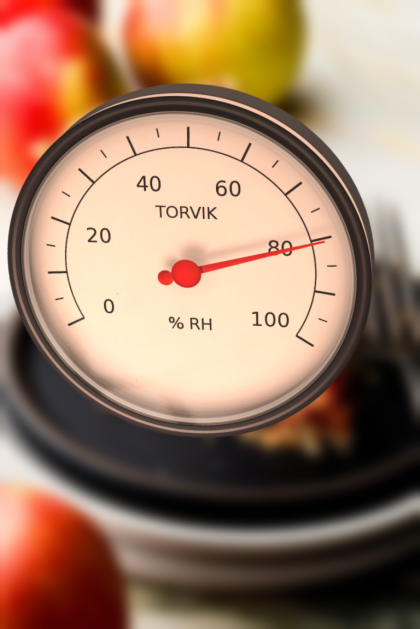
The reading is 80 %
